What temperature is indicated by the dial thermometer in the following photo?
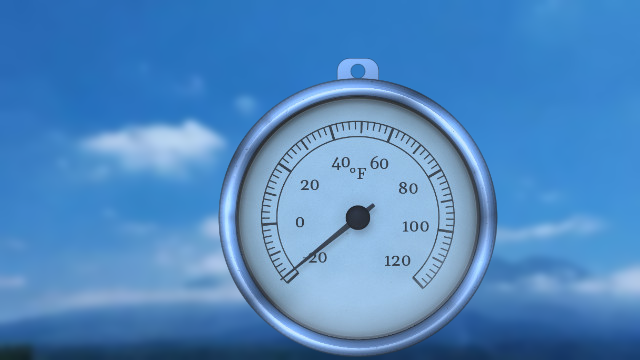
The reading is -18 °F
